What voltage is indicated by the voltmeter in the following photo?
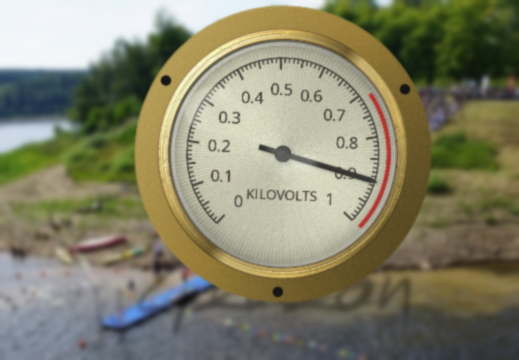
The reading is 0.9 kV
